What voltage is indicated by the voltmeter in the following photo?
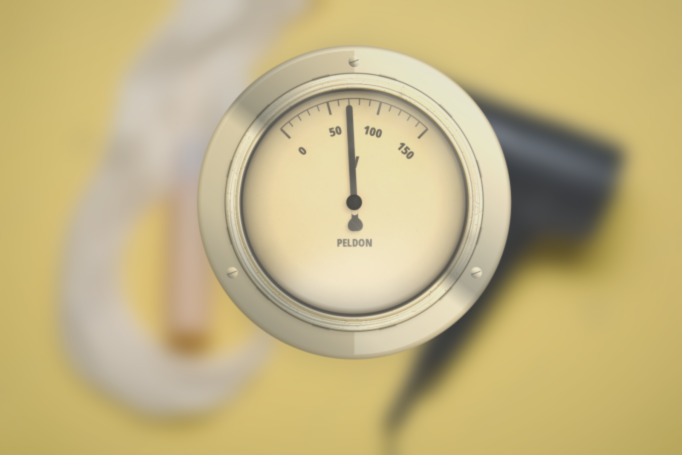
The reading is 70 V
